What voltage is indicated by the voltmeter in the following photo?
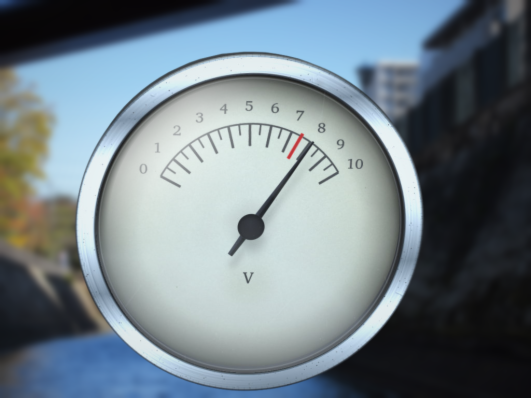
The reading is 8 V
